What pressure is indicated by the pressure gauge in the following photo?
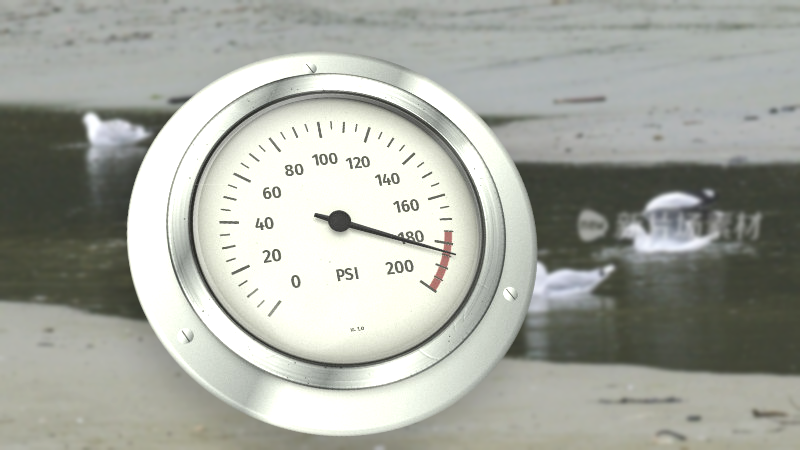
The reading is 185 psi
